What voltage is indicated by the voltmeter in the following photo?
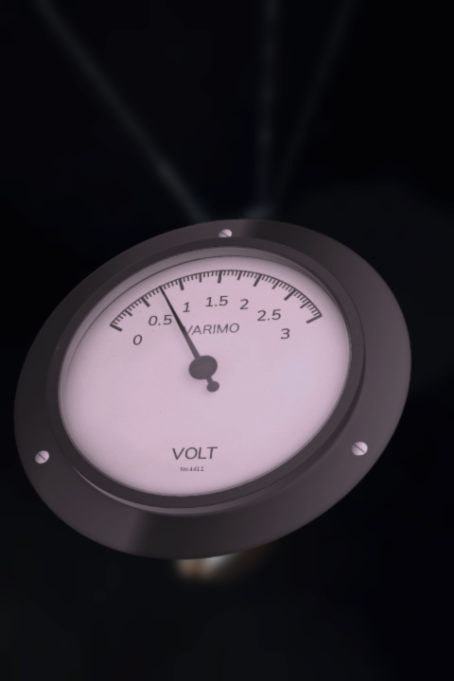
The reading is 0.75 V
